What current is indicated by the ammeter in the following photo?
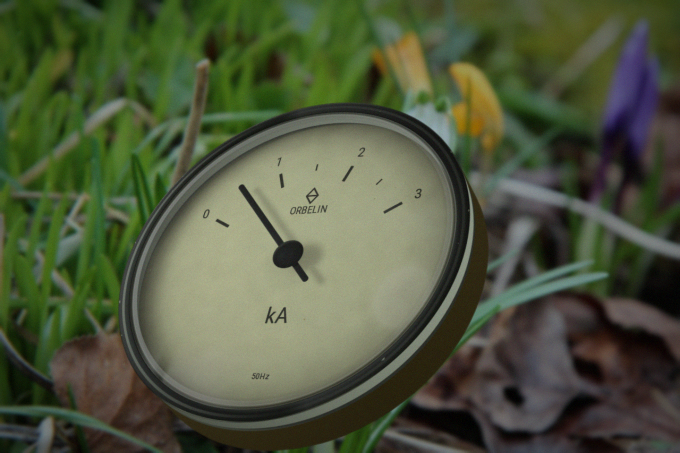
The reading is 0.5 kA
